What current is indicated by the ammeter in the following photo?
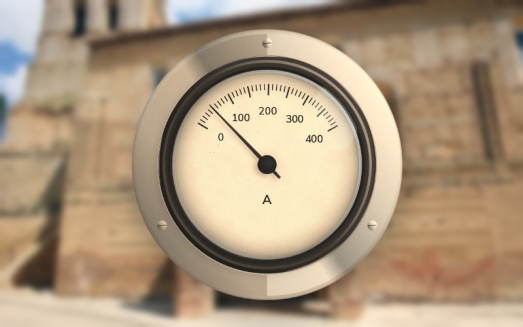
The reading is 50 A
